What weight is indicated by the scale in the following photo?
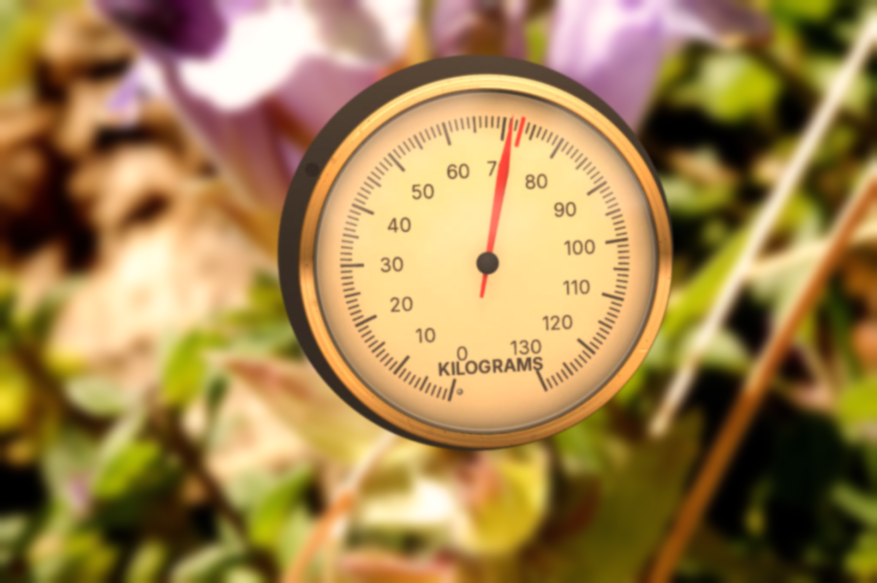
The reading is 71 kg
